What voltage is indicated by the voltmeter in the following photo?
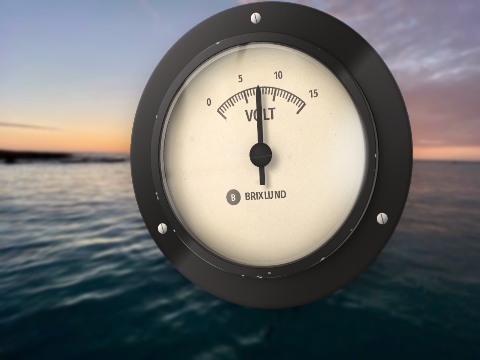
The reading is 7.5 V
